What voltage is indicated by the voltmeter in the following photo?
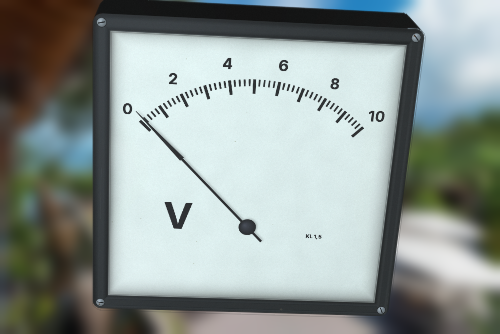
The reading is 0.2 V
